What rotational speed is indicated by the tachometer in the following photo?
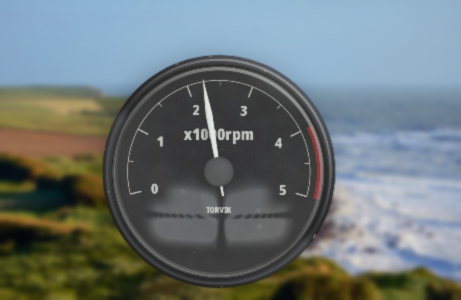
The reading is 2250 rpm
